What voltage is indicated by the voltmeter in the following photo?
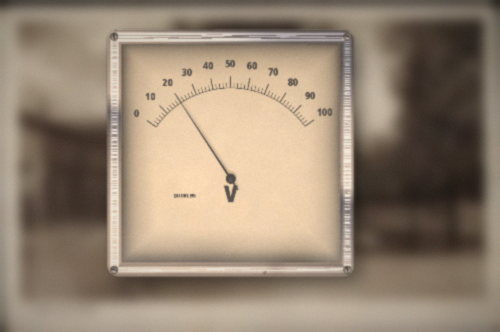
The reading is 20 V
